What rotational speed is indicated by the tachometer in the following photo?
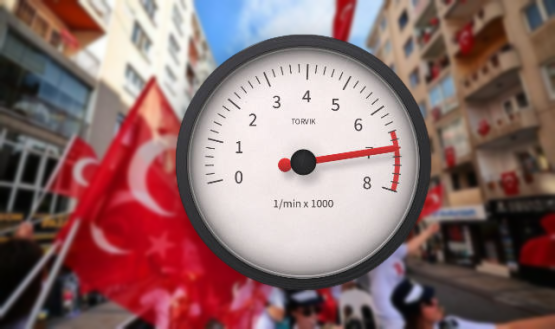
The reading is 7000 rpm
